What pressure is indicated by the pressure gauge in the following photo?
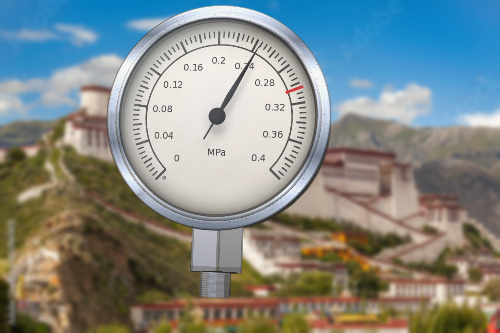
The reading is 0.245 MPa
